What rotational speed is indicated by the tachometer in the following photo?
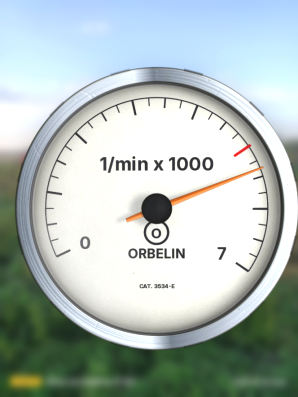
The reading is 5375 rpm
